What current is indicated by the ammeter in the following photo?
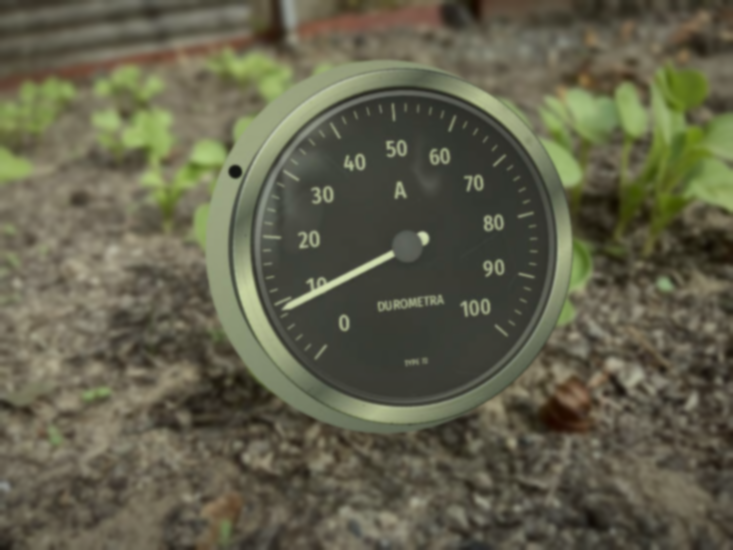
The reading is 9 A
